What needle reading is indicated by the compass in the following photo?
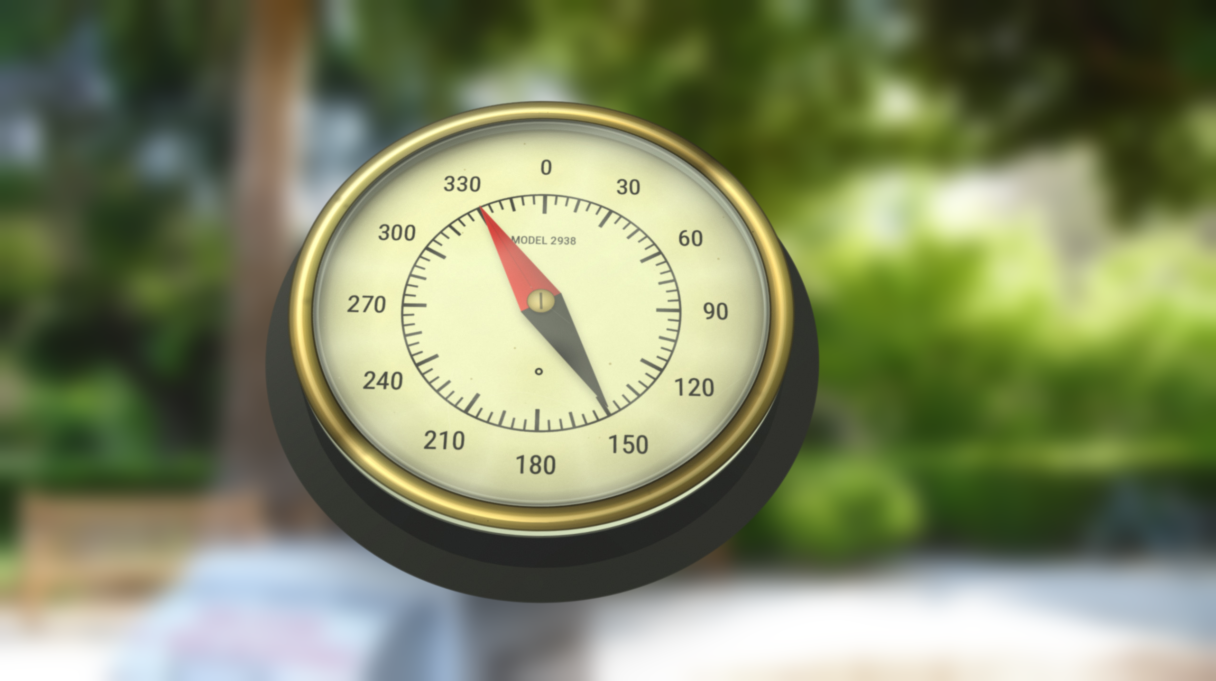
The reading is 330 °
